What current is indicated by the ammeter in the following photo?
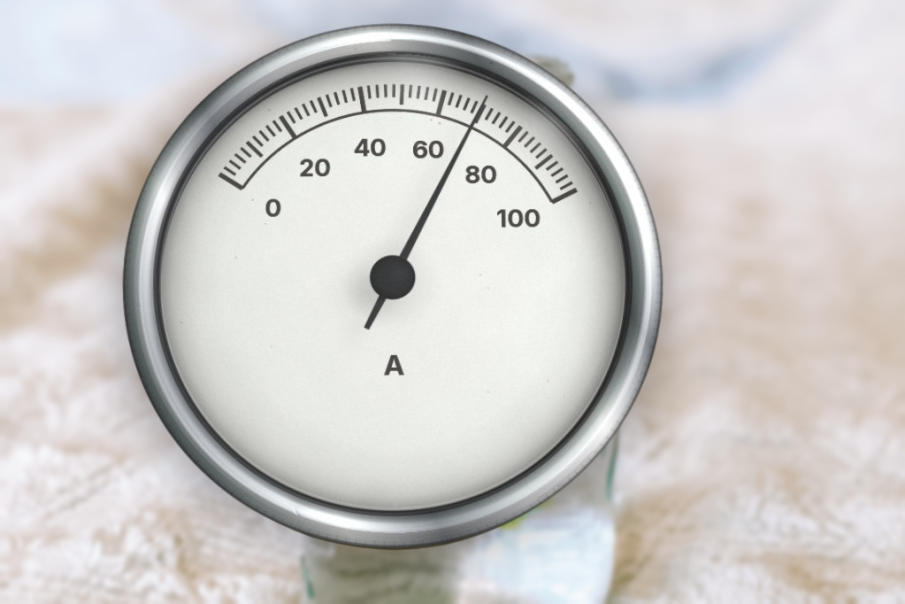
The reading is 70 A
